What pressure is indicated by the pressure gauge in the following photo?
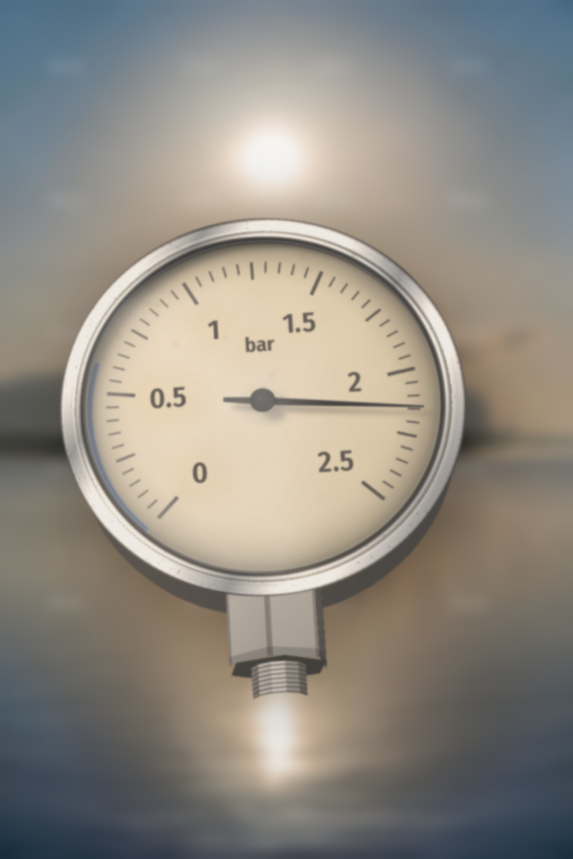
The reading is 2.15 bar
